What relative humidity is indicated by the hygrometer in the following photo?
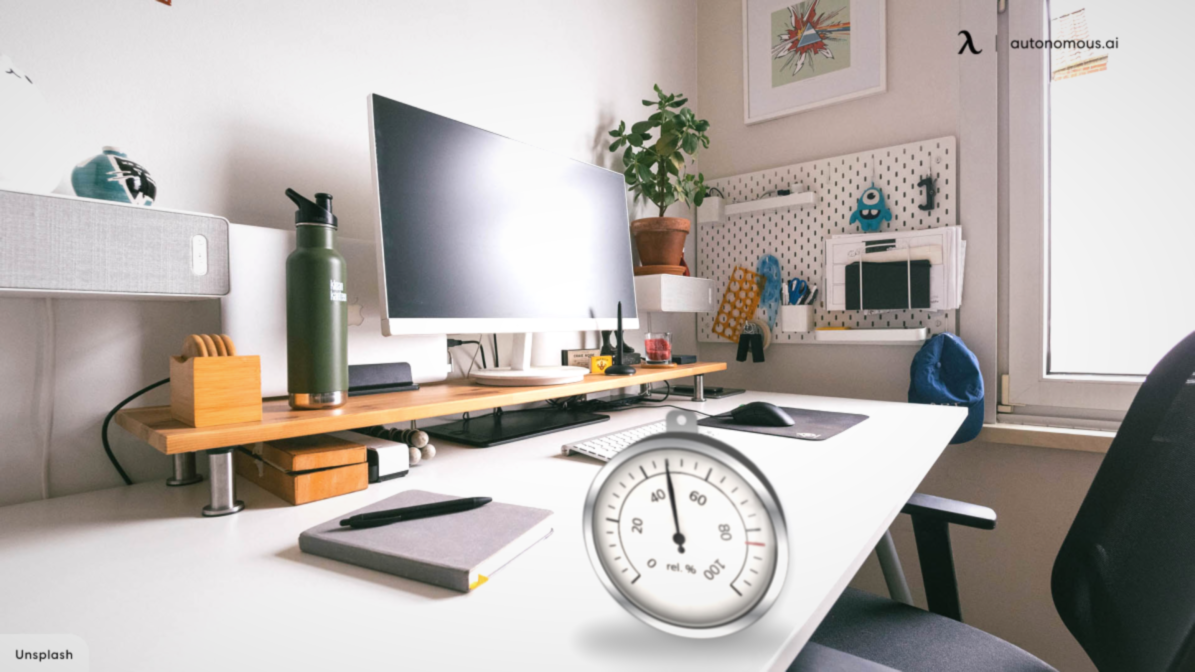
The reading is 48 %
